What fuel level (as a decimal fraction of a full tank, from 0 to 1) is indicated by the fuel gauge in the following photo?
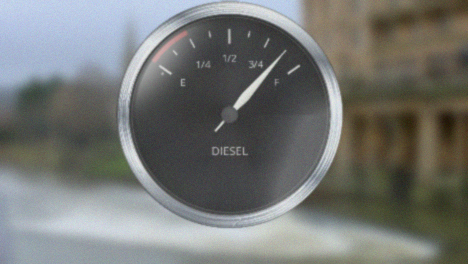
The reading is 0.875
